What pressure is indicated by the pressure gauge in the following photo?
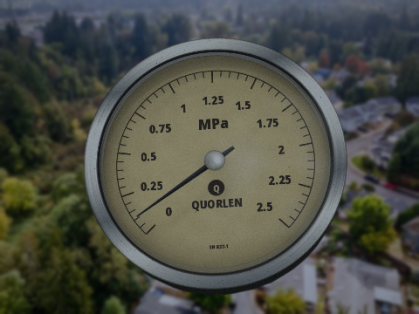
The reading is 0.1 MPa
